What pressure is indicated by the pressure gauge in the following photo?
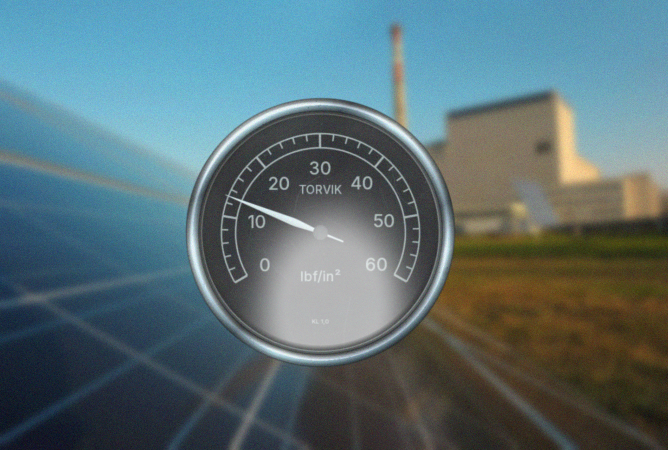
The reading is 13 psi
